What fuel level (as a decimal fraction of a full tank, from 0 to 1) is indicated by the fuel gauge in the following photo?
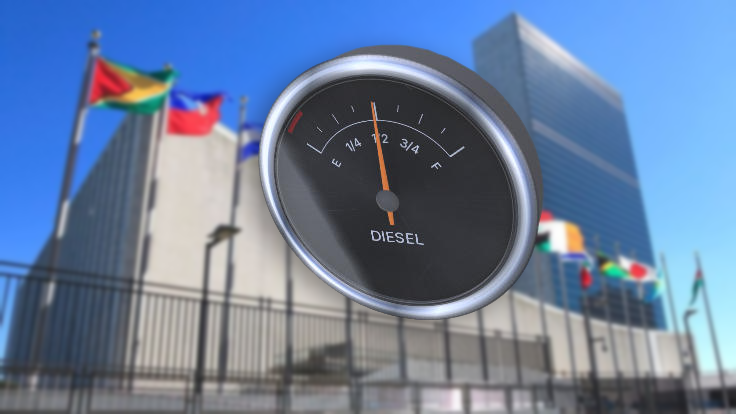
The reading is 0.5
